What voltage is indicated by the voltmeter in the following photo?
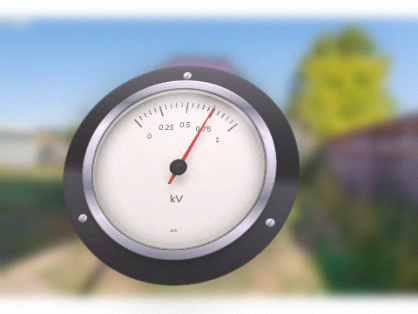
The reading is 0.75 kV
